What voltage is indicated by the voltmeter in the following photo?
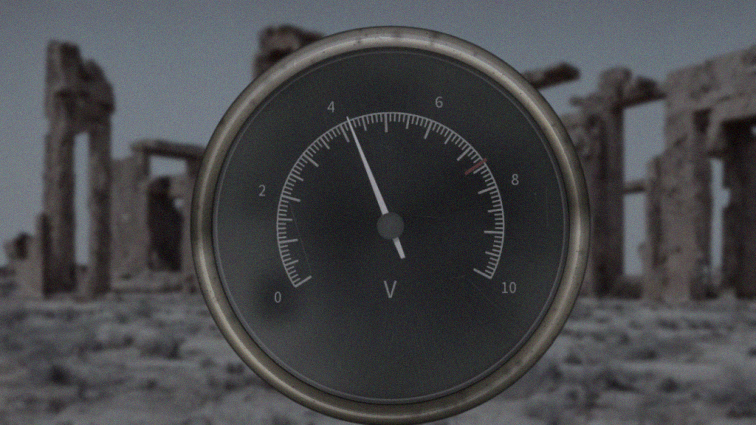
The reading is 4.2 V
